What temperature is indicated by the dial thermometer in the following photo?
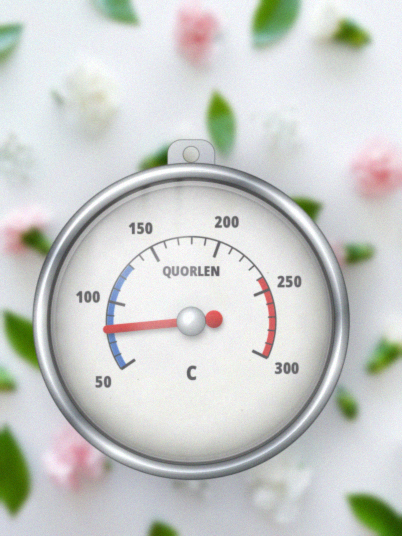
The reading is 80 °C
